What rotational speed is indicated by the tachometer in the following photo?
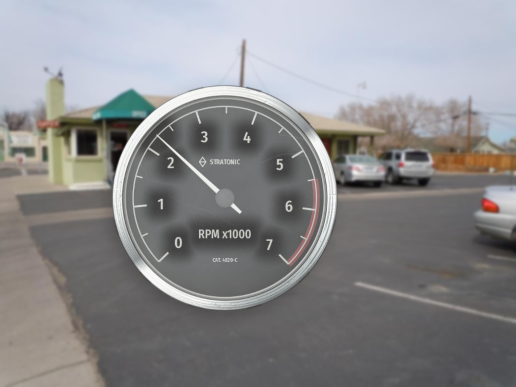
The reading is 2250 rpm
